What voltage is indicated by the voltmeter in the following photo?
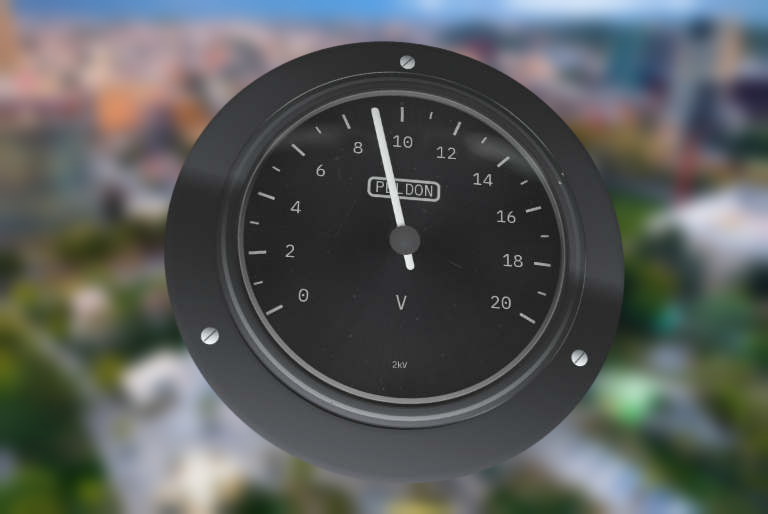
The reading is 9 V
